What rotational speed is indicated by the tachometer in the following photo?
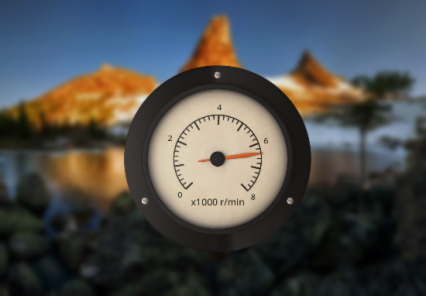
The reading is 6400 rpm
